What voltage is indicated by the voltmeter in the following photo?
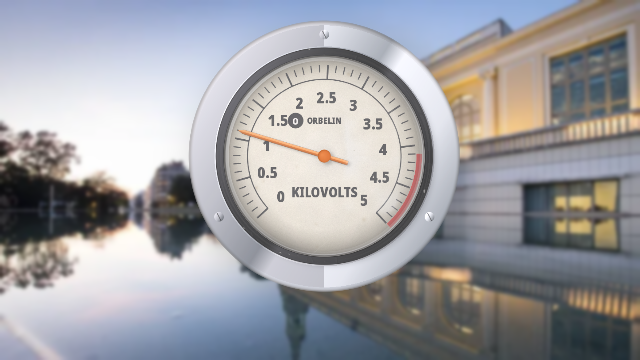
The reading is 1.1 kV
